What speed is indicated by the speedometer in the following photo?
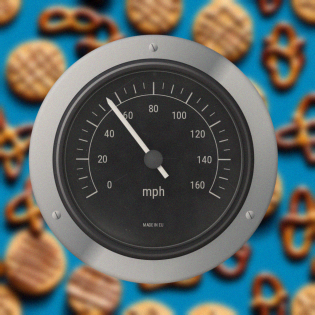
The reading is 55 mph
